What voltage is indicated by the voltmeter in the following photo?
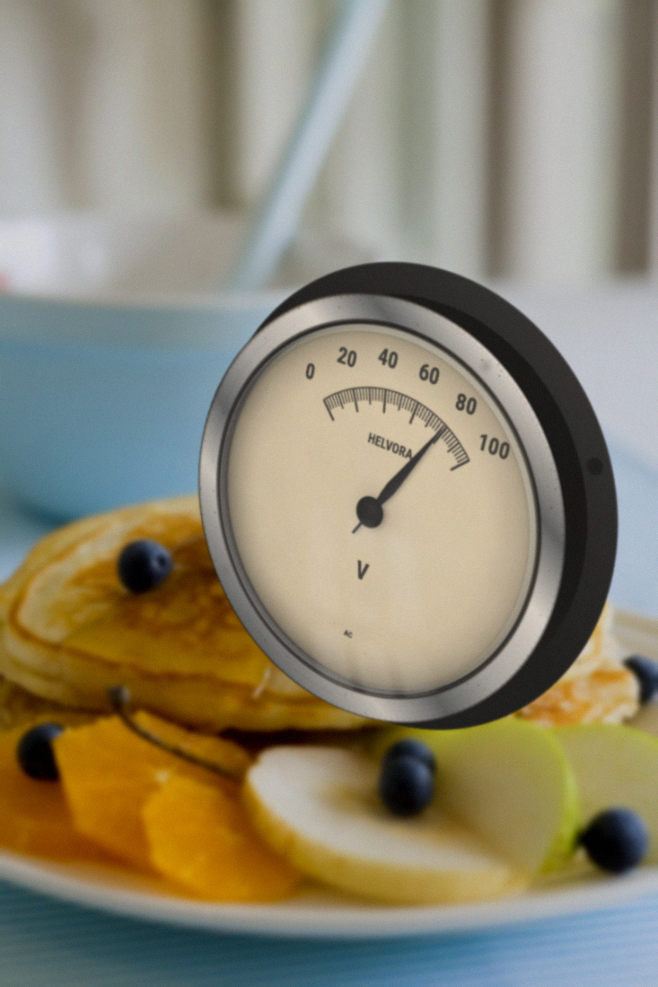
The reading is 80 V
